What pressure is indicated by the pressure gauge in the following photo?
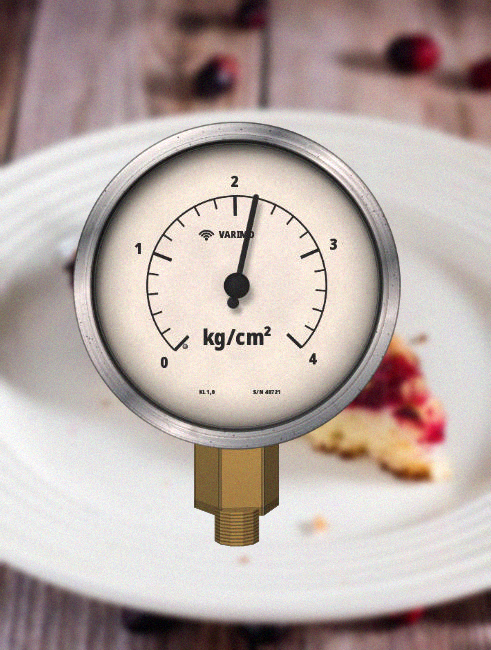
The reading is 2.2 kg/cm²
